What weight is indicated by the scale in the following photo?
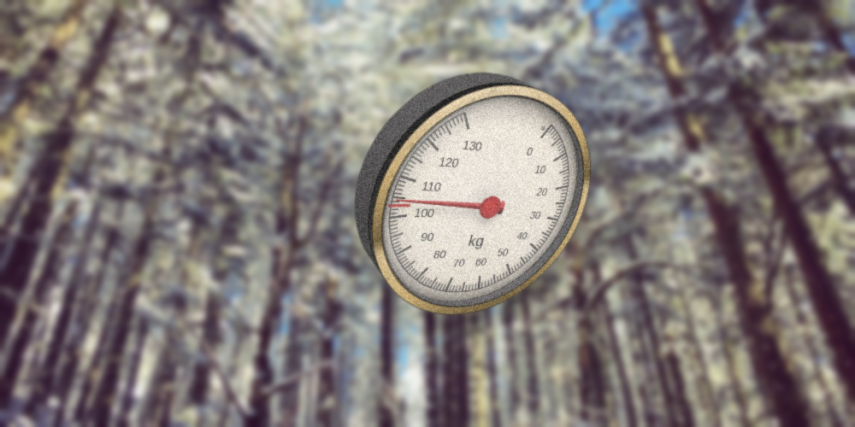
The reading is 105 kg
